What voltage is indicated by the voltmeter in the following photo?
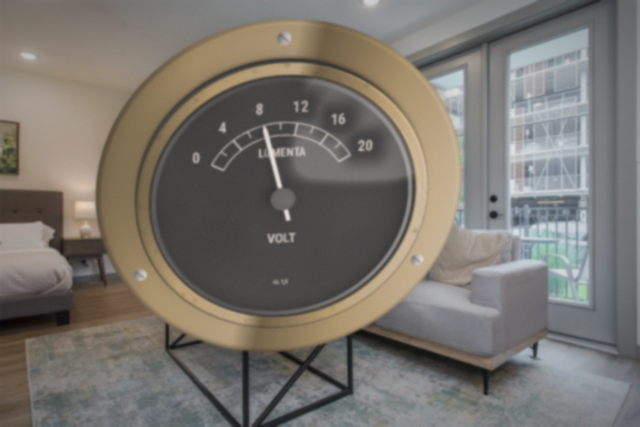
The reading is 8 V
